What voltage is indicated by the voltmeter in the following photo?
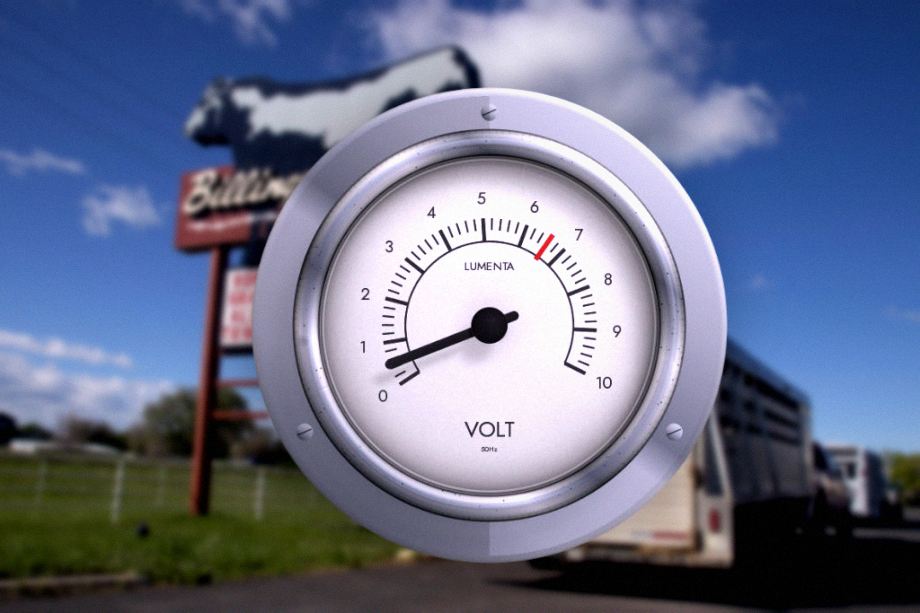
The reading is 0.5 V
